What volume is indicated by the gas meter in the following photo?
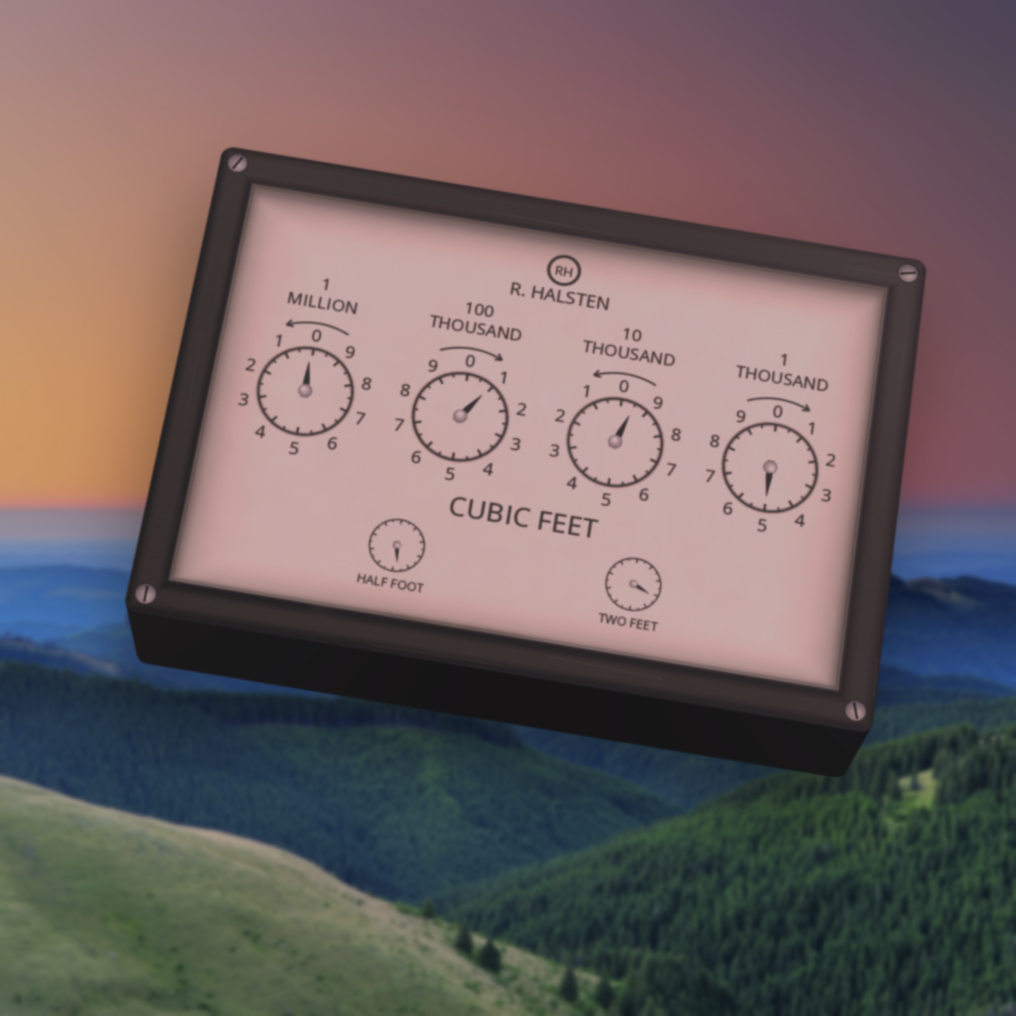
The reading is 9500 ft³
